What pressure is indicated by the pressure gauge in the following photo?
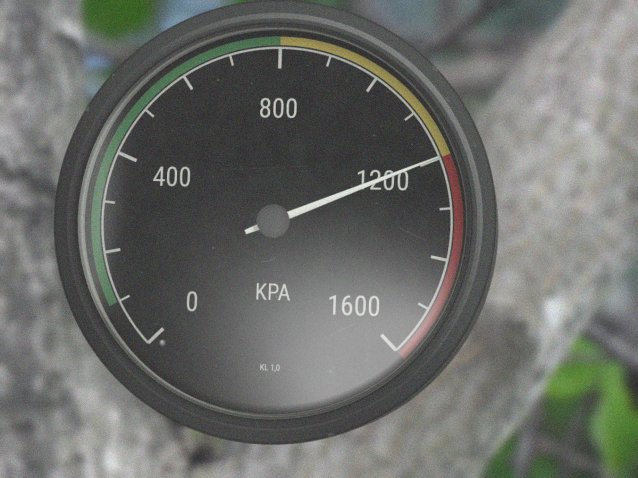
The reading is 1200 kPa
